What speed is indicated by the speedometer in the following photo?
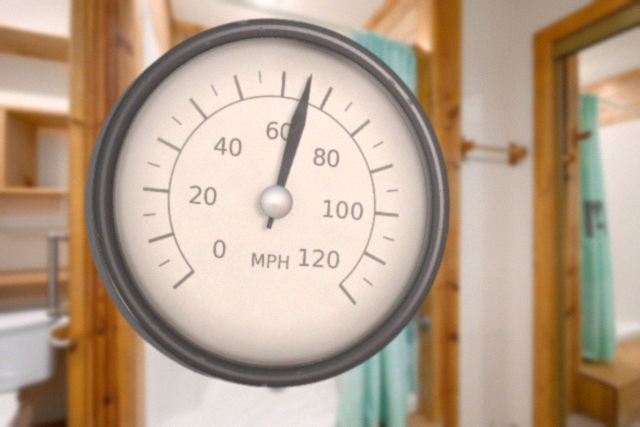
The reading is 65 mph
